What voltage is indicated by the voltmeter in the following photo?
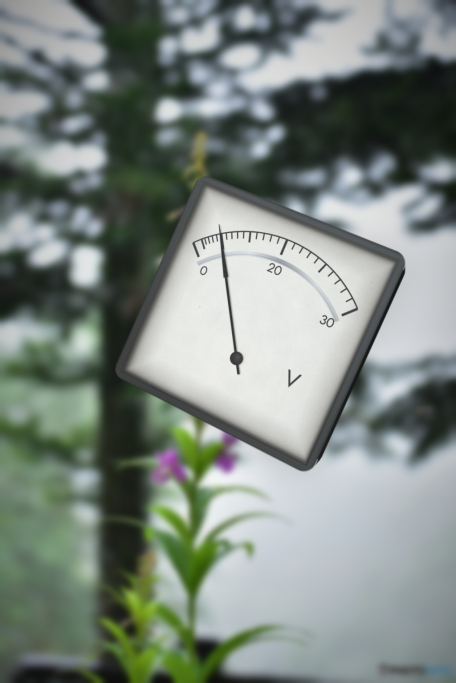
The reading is 10 V
